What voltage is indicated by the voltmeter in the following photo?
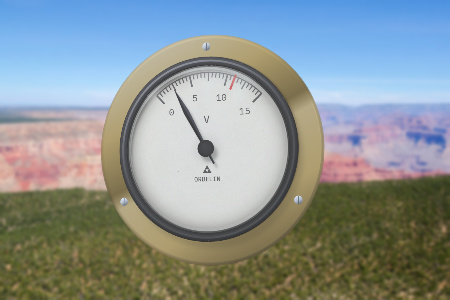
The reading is 2.5 V
